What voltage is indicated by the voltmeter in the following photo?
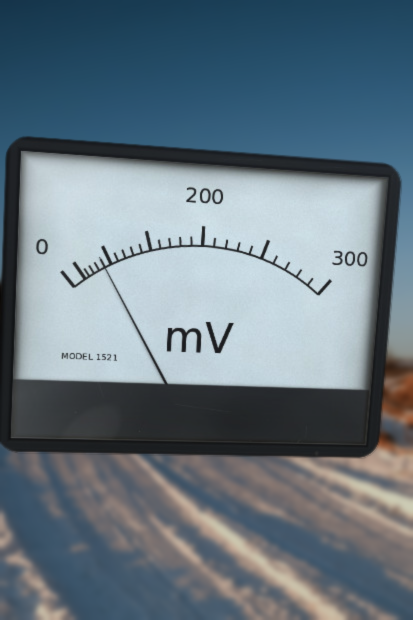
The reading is 90 mV
